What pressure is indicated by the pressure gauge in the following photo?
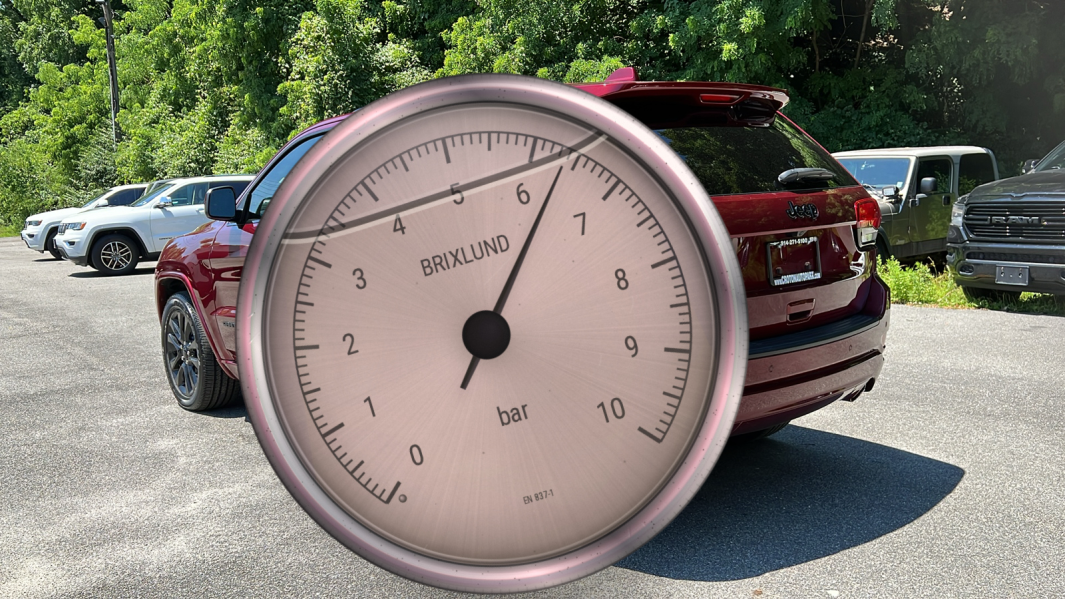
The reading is 6.4 bar
